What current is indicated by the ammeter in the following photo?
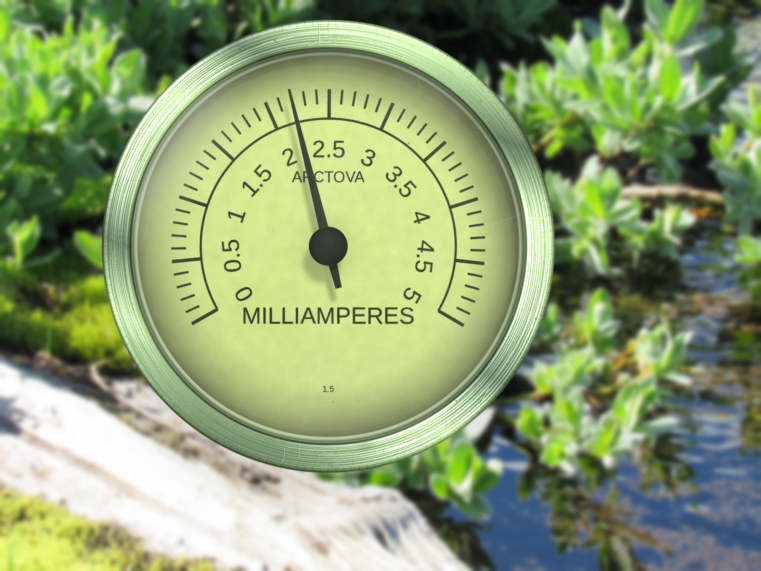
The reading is 2.2 mA
